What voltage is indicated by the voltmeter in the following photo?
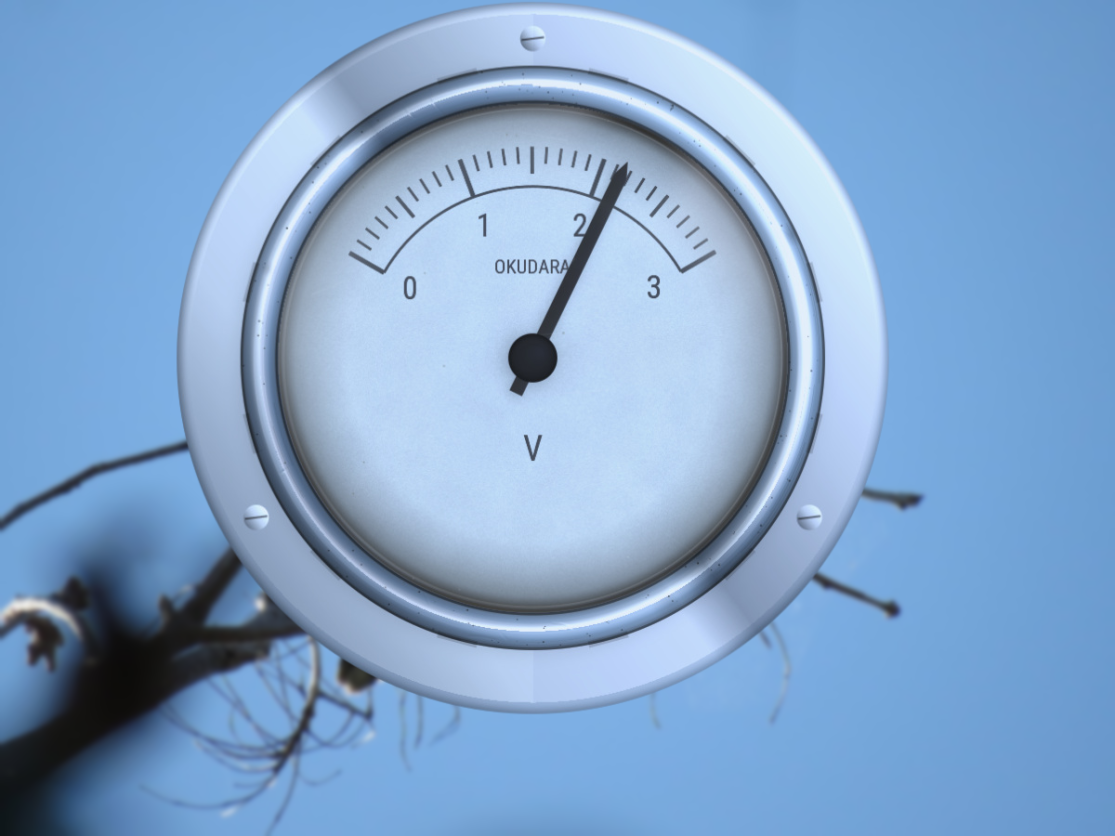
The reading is 2.15 V
